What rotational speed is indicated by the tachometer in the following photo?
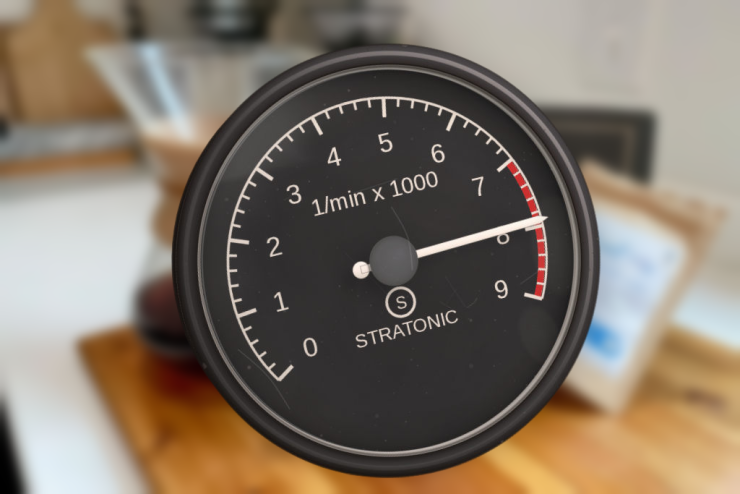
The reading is 7900 rpm
